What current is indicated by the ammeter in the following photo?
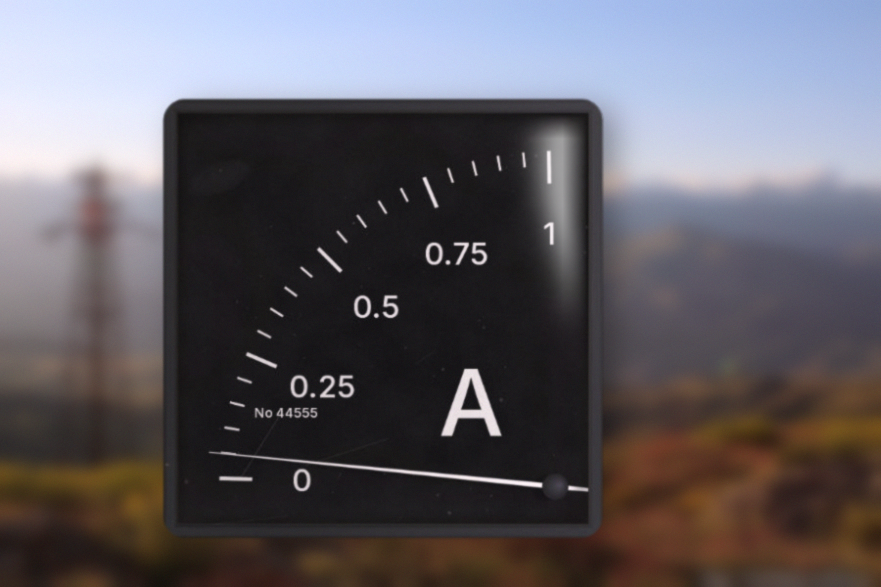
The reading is 0.05 A
